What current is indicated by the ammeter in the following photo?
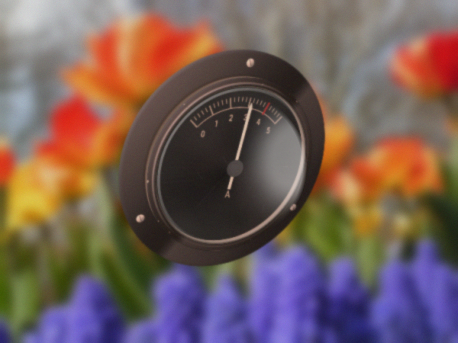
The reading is 3 A
